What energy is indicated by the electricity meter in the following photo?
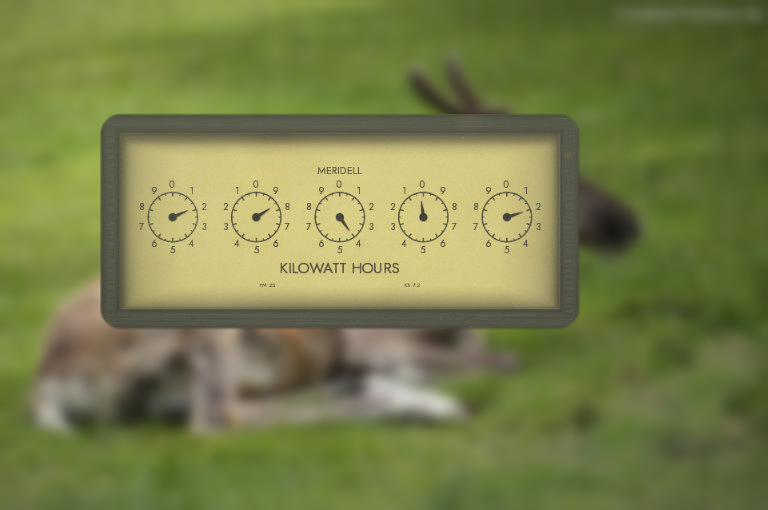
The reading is 18402 kWh
